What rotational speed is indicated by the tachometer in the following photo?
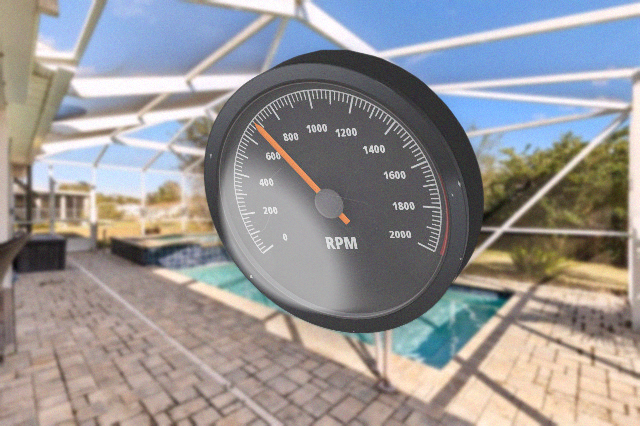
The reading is 700 rpm
